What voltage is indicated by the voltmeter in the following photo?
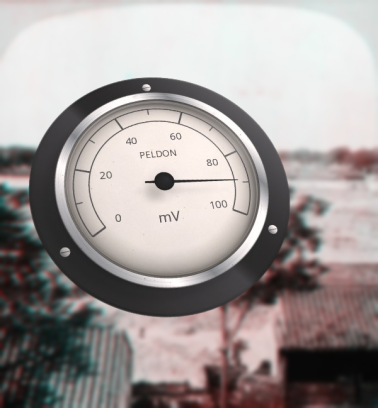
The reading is 90 mV
